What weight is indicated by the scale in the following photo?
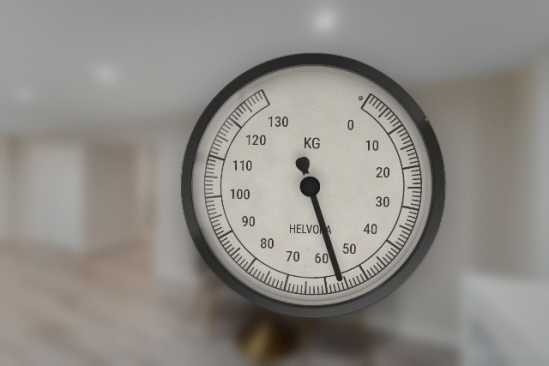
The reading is 56 kg
